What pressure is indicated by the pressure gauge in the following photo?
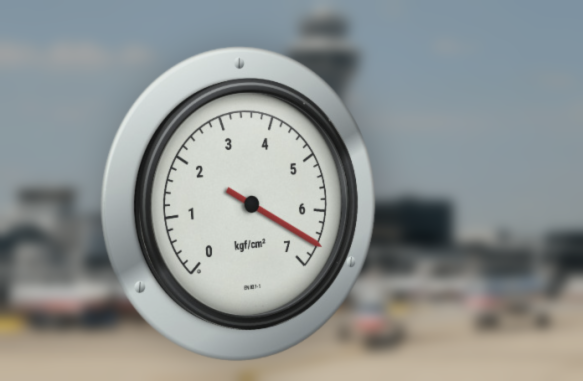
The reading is 6.6 kg/cm²
